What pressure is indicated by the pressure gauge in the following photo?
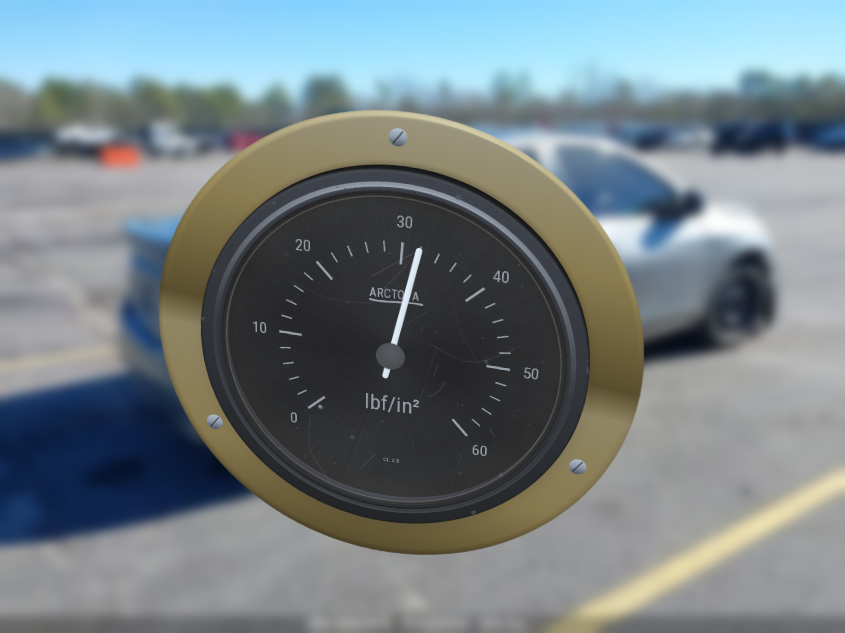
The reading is 32 psi
